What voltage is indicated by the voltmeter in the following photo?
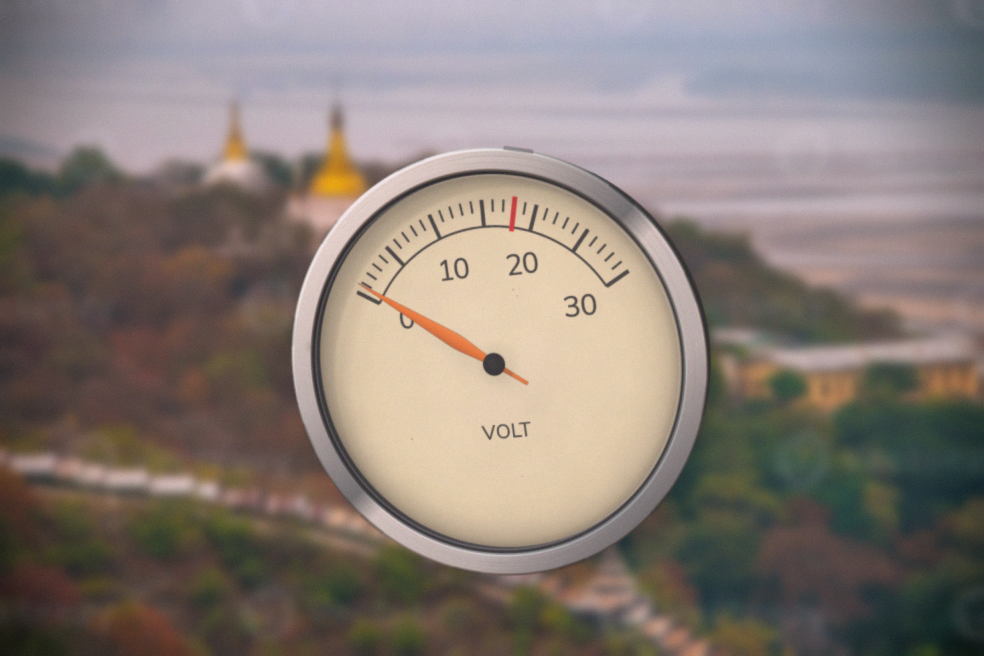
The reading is 1 V
